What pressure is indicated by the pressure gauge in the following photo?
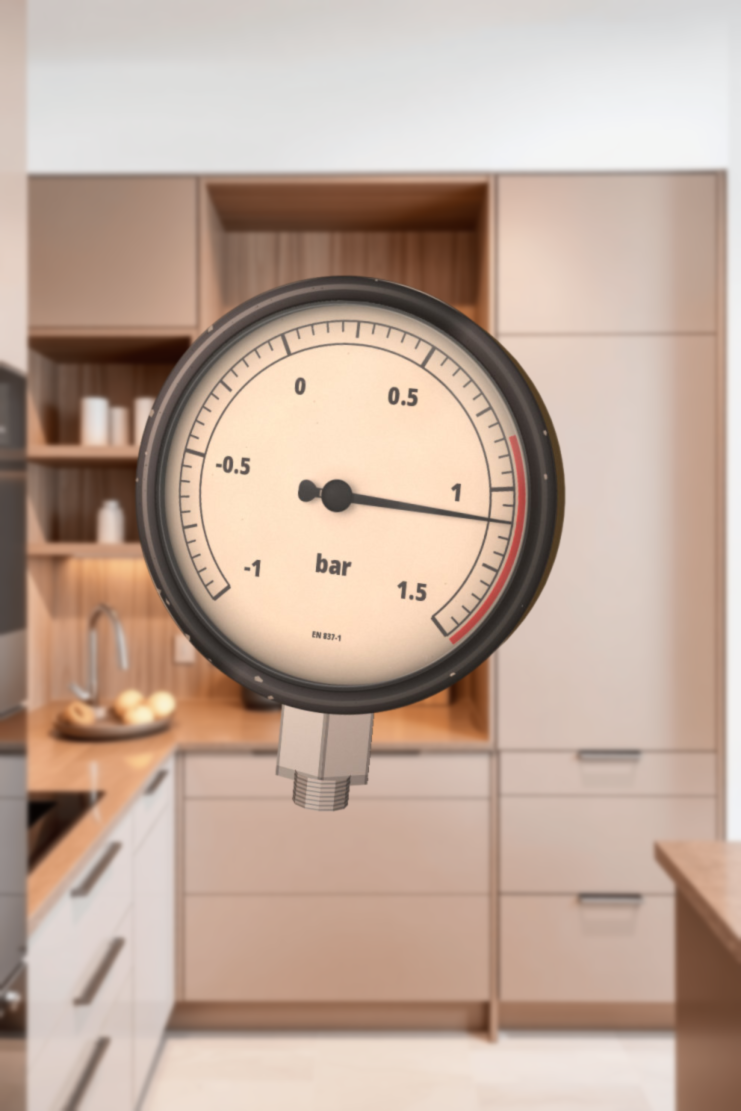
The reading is 1.1 bar
